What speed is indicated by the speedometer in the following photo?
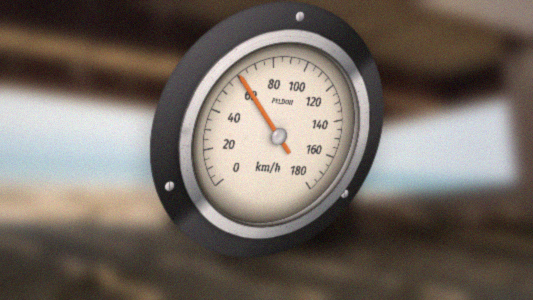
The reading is 60 km/h
